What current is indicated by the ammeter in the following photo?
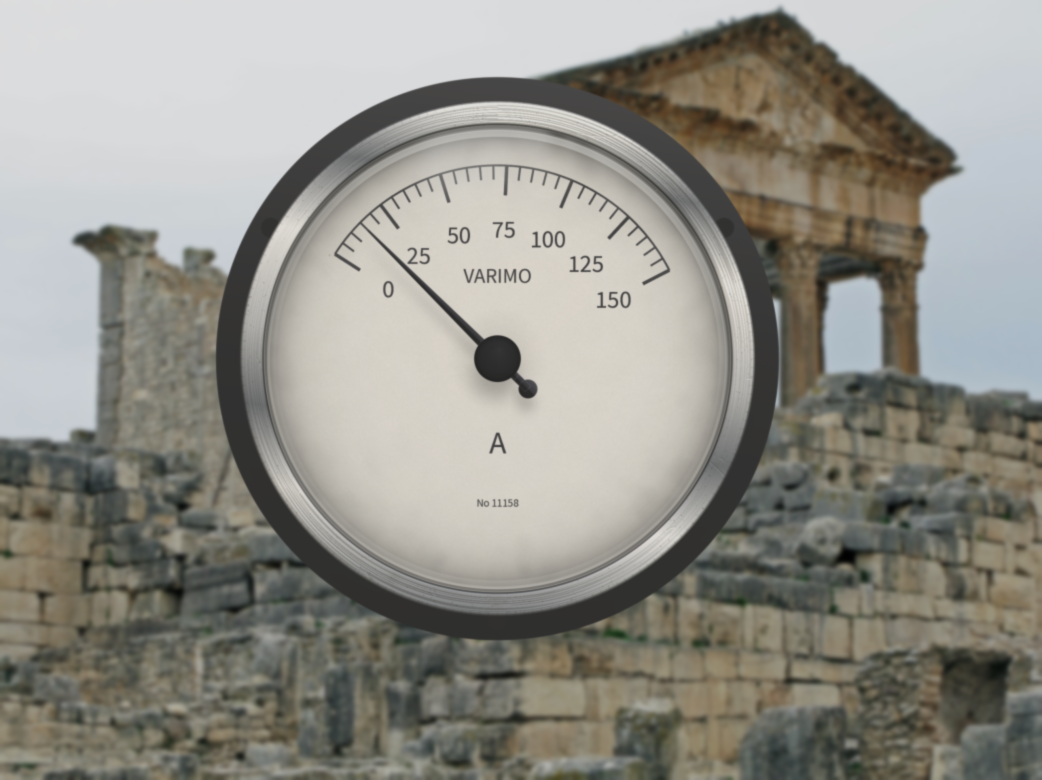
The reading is 15 A
